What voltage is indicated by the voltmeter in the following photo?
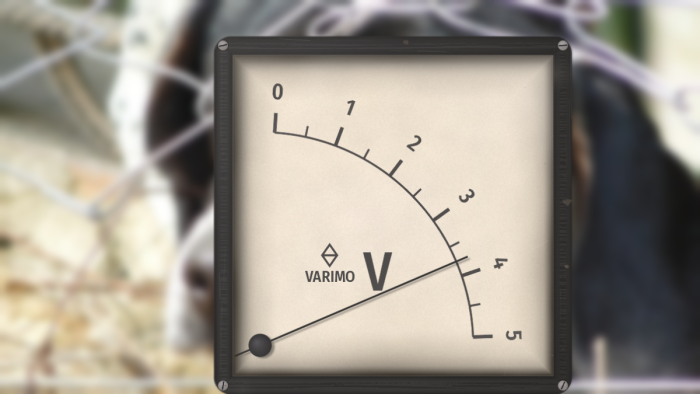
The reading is 3.75 V
